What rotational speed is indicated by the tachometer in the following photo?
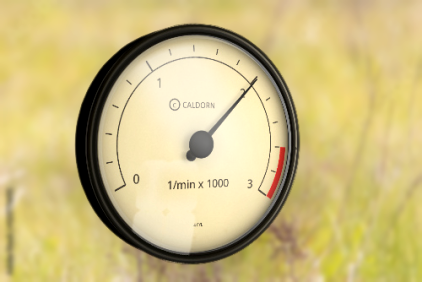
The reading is 2000 rpm
